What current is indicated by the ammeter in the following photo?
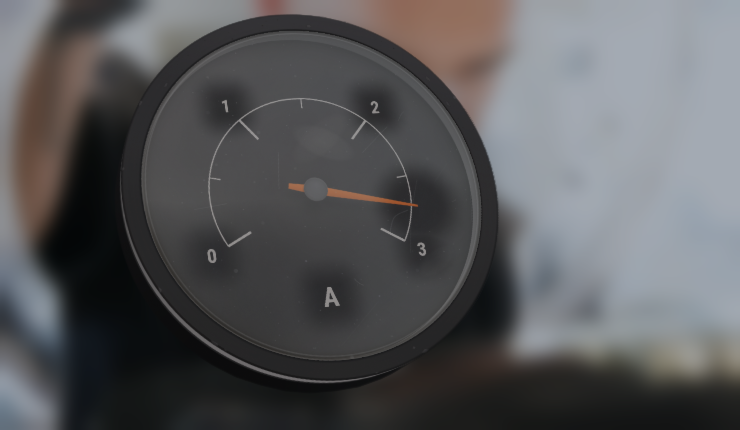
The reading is 2.75 A
